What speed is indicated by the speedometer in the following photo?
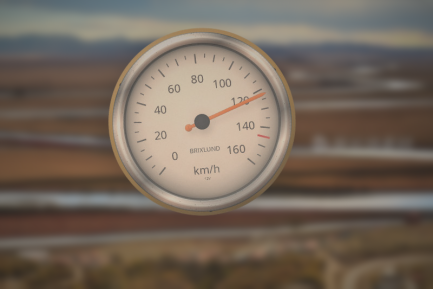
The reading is 122.5 km/h
